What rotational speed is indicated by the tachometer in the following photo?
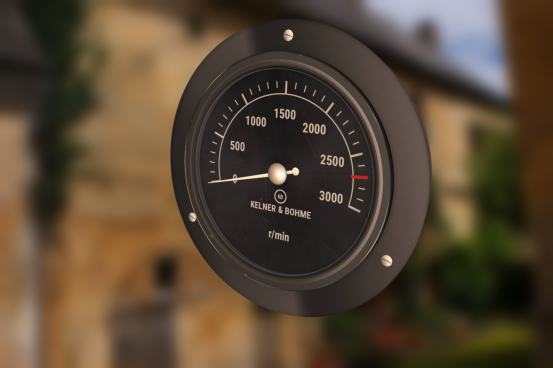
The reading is 0 rpm
